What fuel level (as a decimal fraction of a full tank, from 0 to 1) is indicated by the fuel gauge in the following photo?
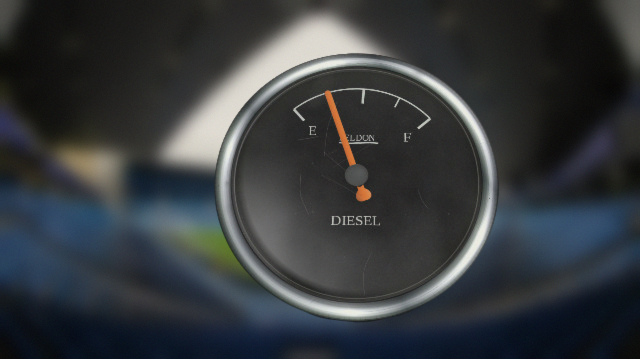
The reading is 0.25
